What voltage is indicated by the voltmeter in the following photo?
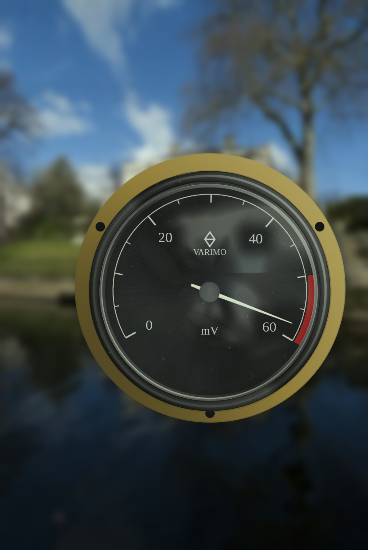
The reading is 57.5 mV
